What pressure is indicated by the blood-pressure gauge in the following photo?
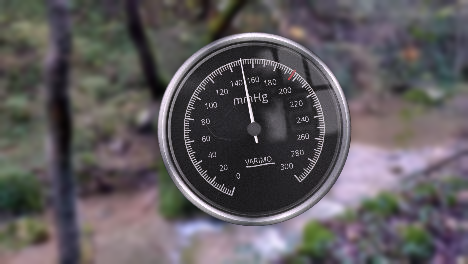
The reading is 150 mmHg
